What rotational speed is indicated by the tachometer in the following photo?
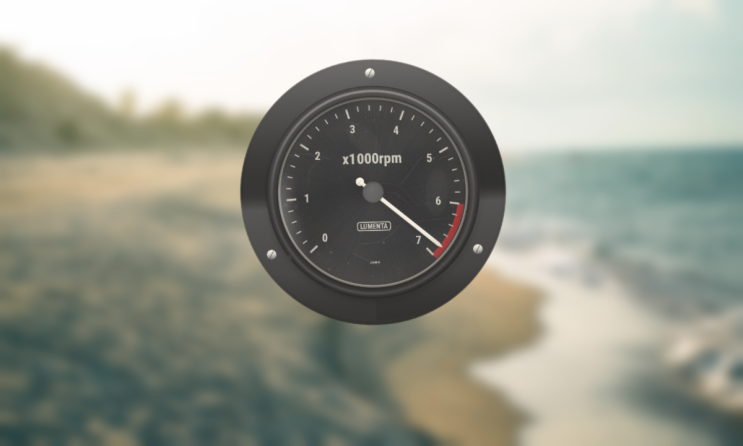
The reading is 6800 rpm
